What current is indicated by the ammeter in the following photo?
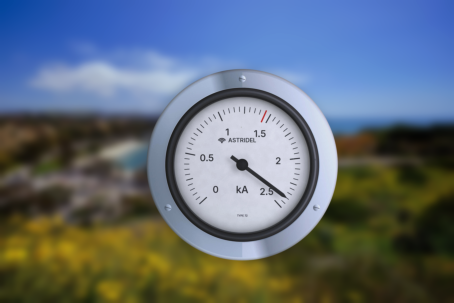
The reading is 2.4 kA
